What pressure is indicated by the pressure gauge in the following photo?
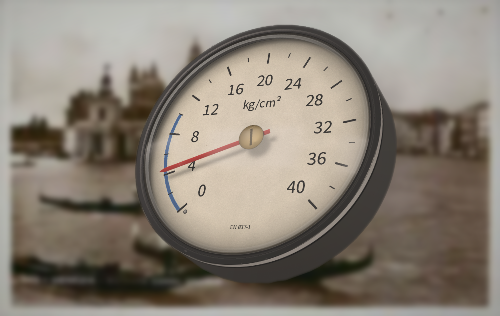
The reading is 4 kg/cm²
